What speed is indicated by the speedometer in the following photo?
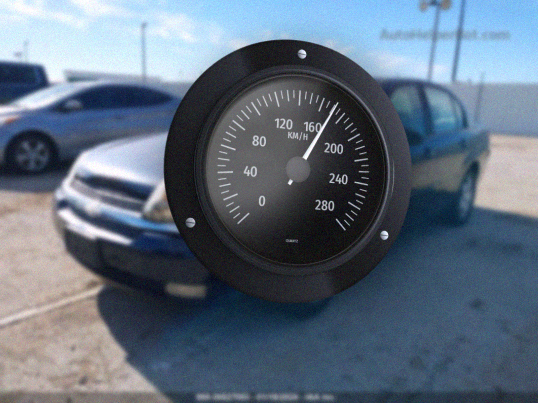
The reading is 170 km/h
